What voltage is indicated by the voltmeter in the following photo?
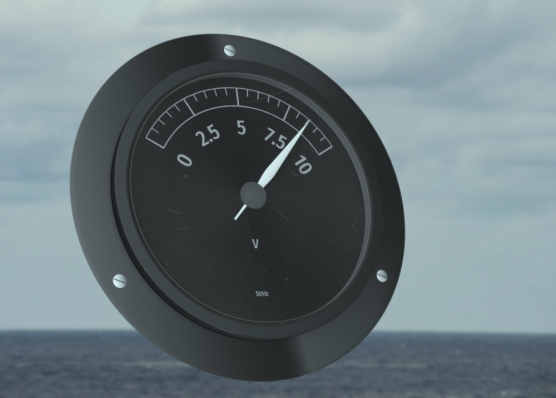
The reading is 8.5 V
